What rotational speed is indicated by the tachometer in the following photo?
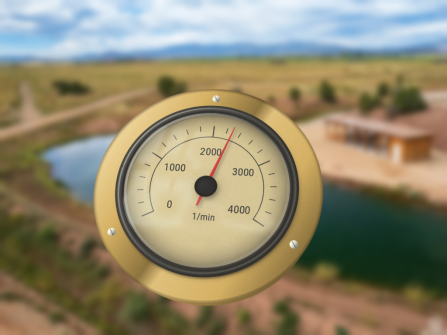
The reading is 2300 rpm
